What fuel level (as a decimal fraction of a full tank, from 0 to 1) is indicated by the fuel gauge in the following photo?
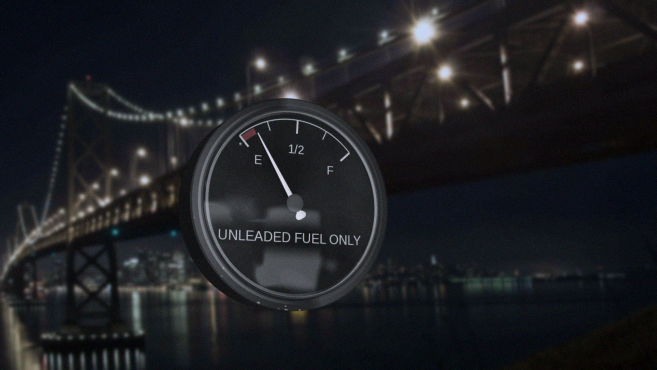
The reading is 0.125
